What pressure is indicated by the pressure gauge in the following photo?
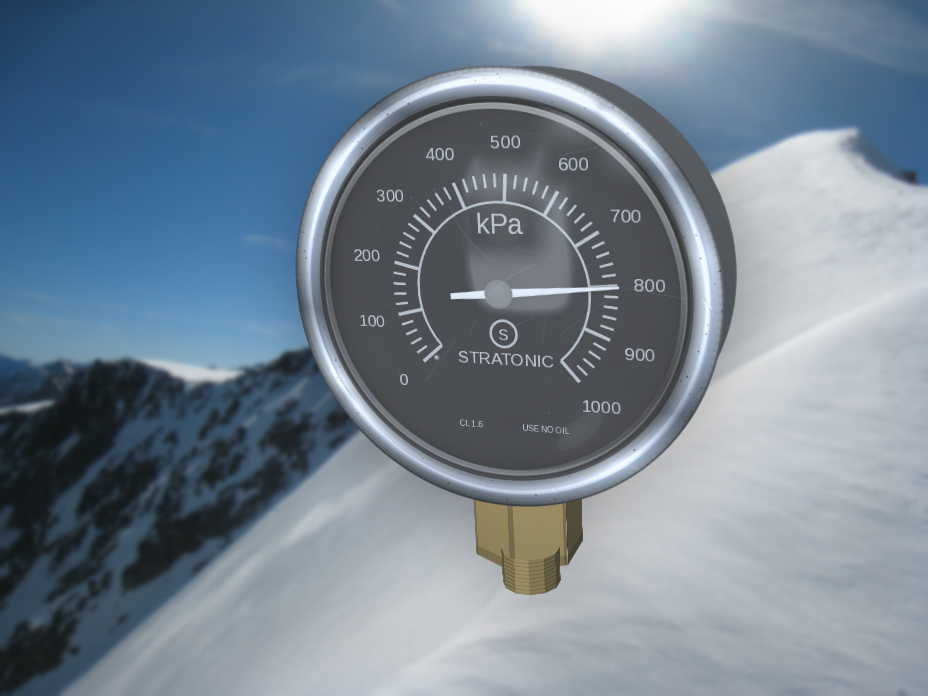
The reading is 800 kPa
